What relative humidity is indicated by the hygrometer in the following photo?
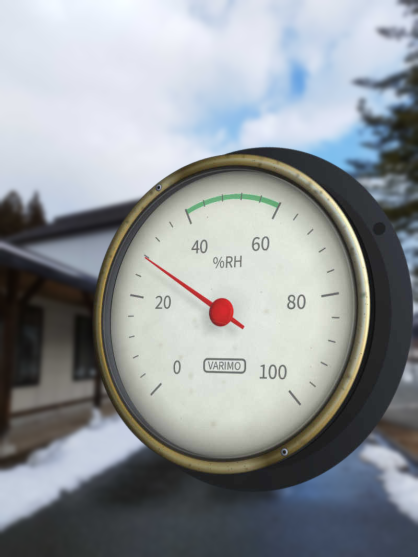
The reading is 28 %
